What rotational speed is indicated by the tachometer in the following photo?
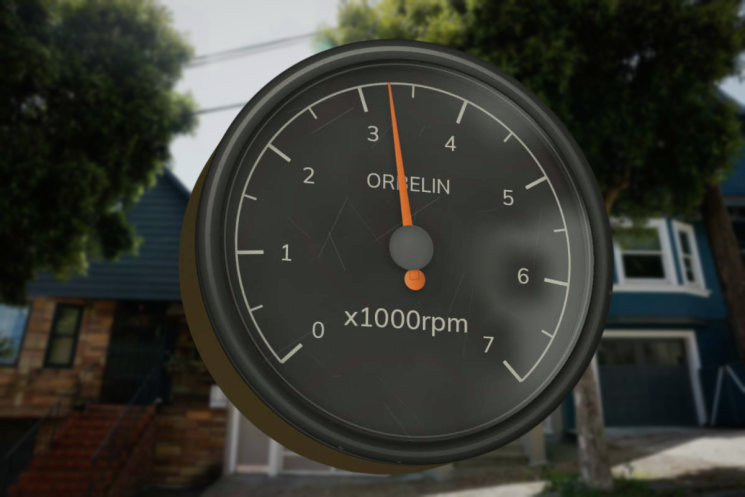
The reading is 3250 rpm
